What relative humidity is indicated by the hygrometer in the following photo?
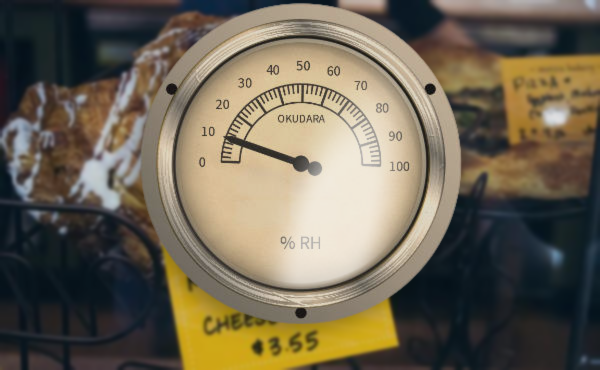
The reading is 10 %
